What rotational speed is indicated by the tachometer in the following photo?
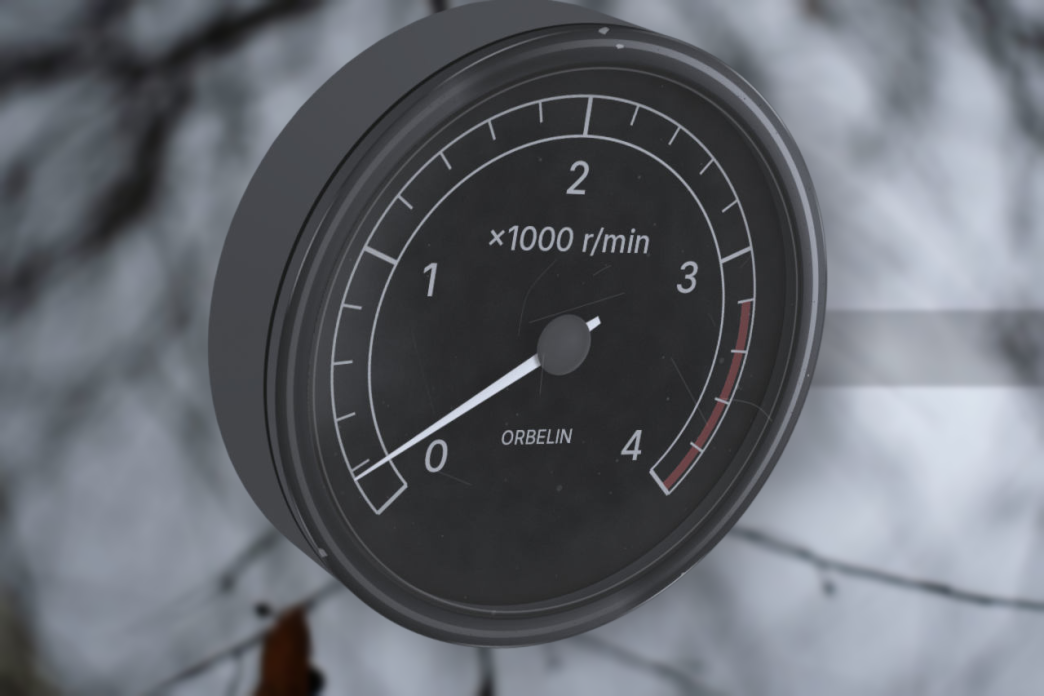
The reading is 200 rpm
